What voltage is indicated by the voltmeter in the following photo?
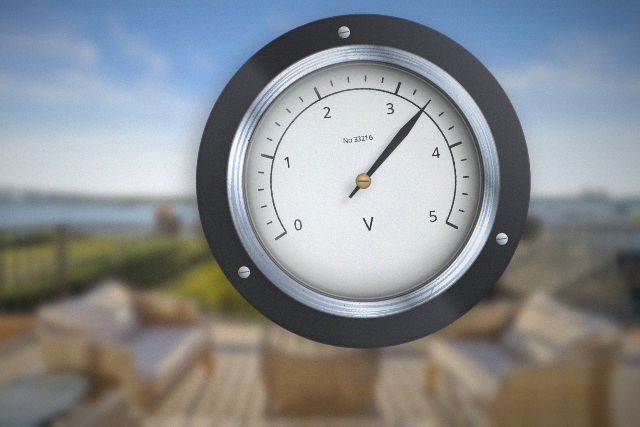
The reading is 3.4 V
